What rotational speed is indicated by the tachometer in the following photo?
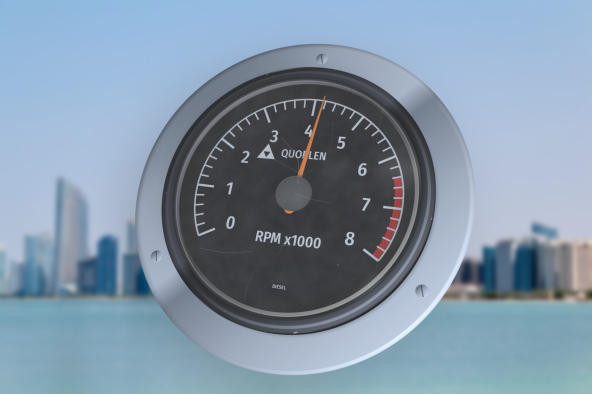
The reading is 4200 rpm
